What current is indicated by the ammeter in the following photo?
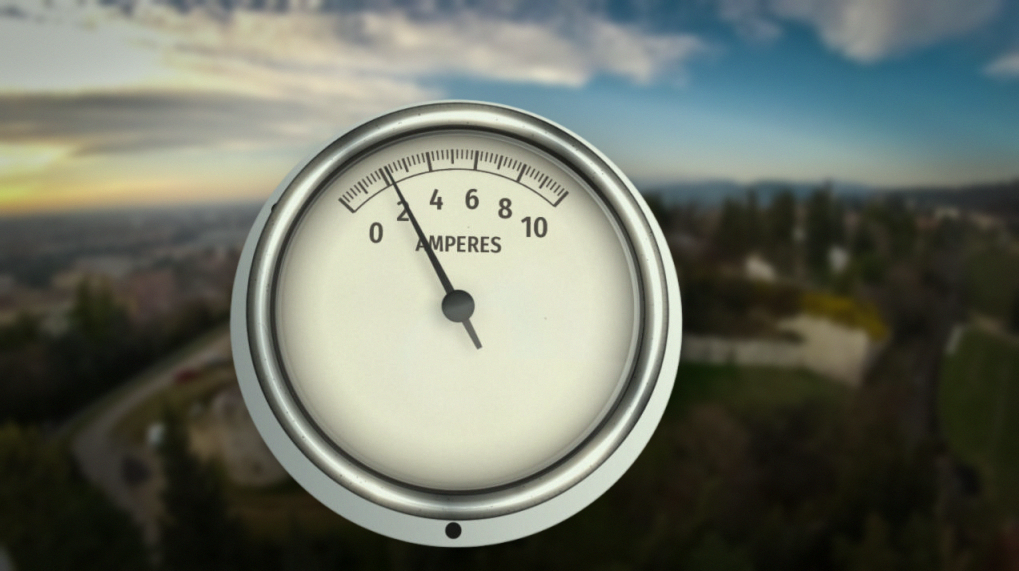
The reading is 2.2 A
